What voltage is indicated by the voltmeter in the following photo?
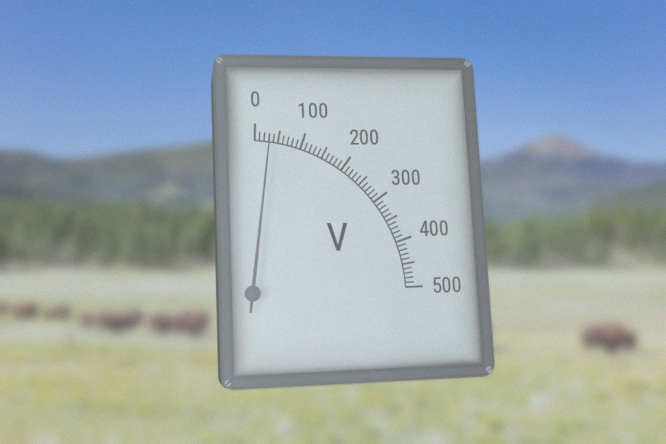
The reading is 30 V
